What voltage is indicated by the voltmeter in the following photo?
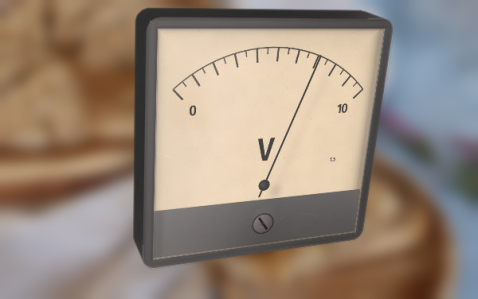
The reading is 7 V
